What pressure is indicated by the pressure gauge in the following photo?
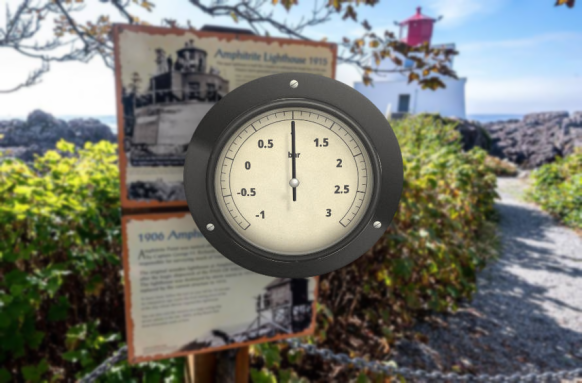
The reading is 1 bar
